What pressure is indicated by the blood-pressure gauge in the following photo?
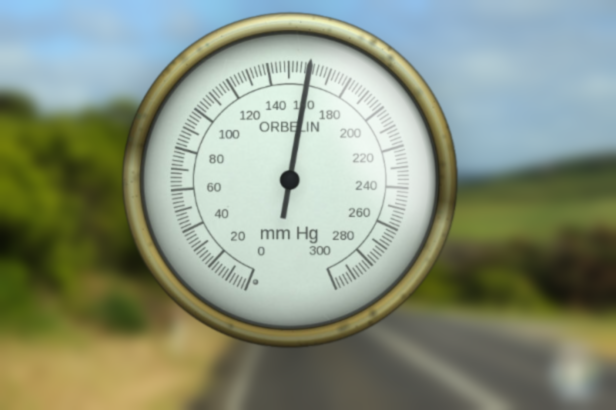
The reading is 160 mmHg
